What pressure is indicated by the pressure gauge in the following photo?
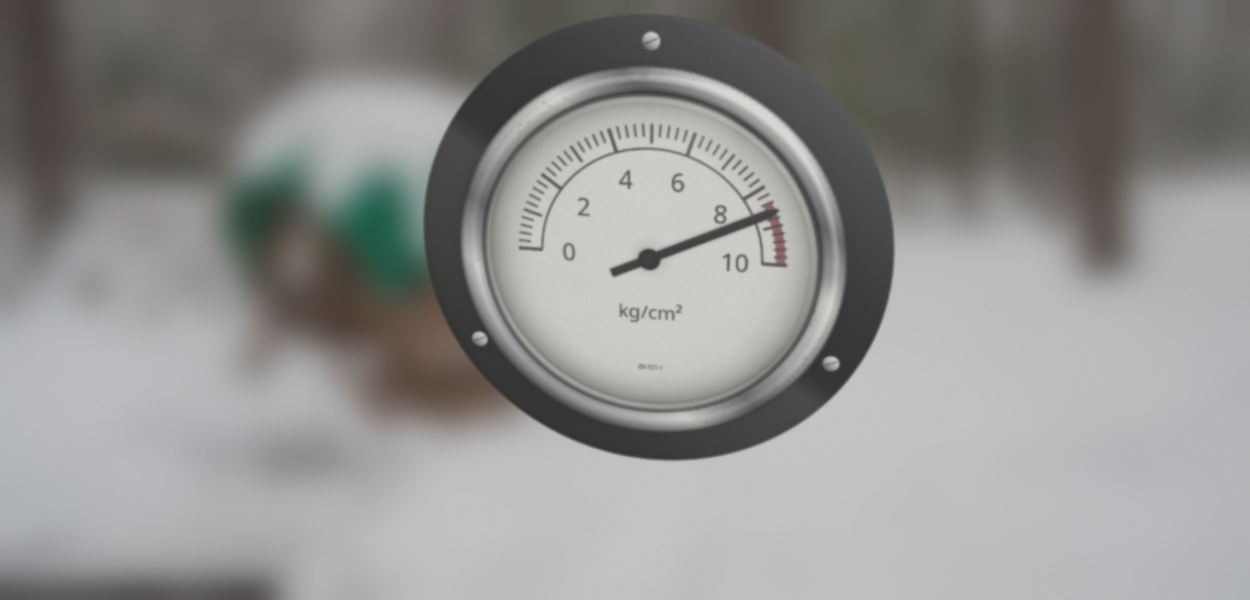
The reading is 8.6 kg/cm²
